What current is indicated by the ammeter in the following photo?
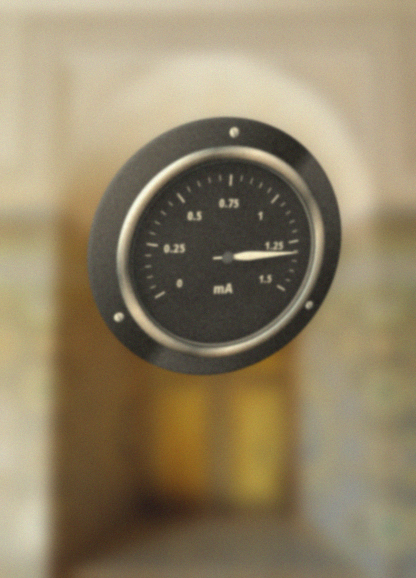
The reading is 1.3 mA
